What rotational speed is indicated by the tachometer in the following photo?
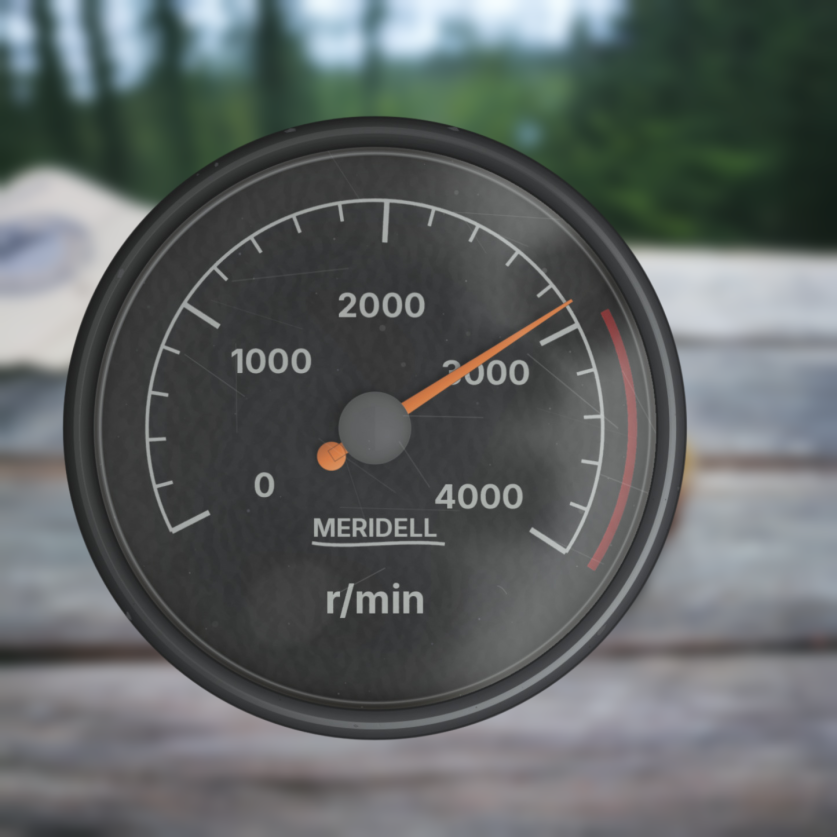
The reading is 2900 rpm
